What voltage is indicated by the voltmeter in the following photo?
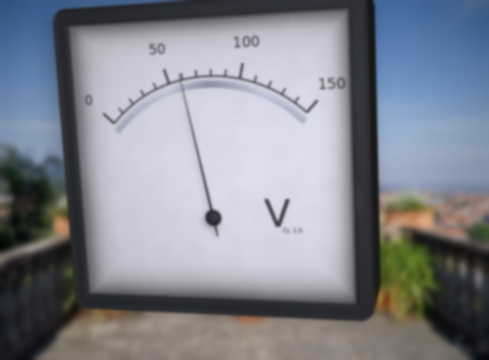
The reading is 60 V
